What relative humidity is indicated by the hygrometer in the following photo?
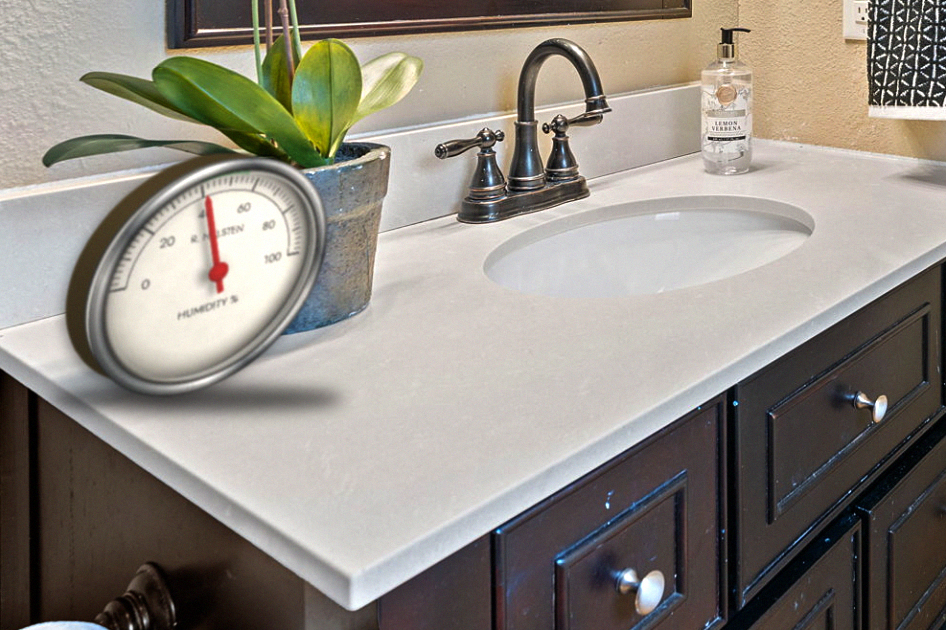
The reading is 40 %
